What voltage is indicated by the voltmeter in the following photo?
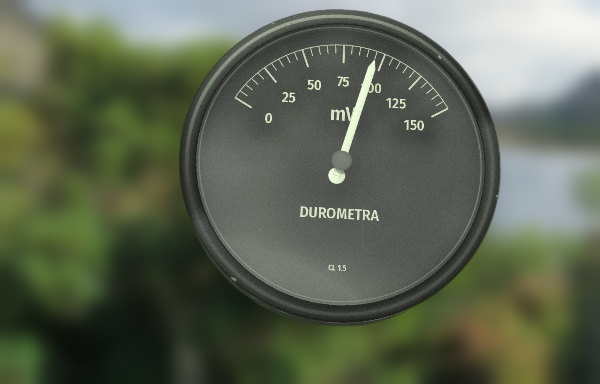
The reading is 95 mV
